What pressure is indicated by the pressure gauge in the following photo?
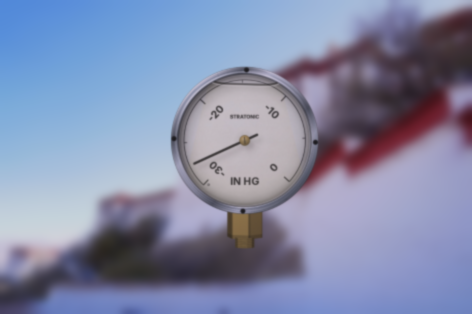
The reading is -27.5 inHg
